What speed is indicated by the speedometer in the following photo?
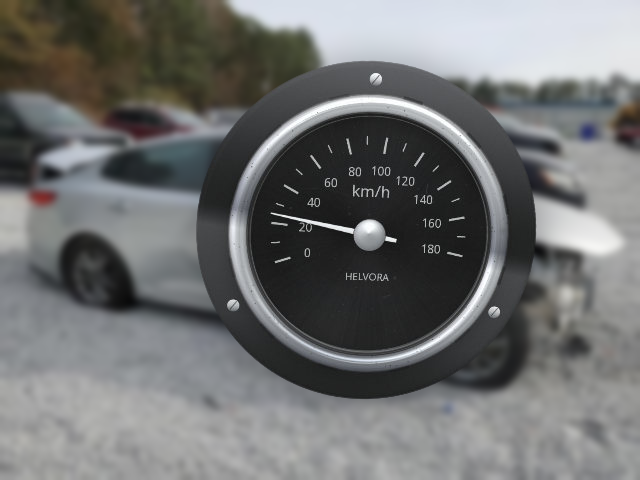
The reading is 25 km/h
